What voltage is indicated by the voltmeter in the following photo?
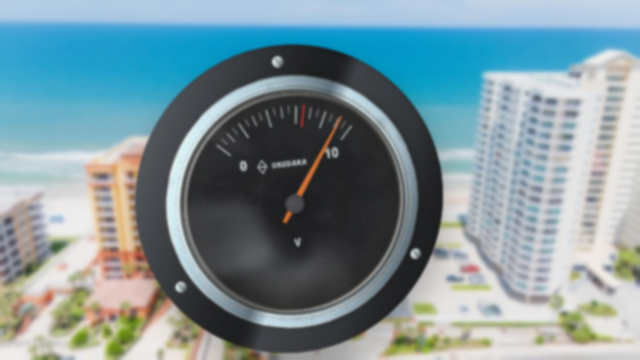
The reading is 9 V
